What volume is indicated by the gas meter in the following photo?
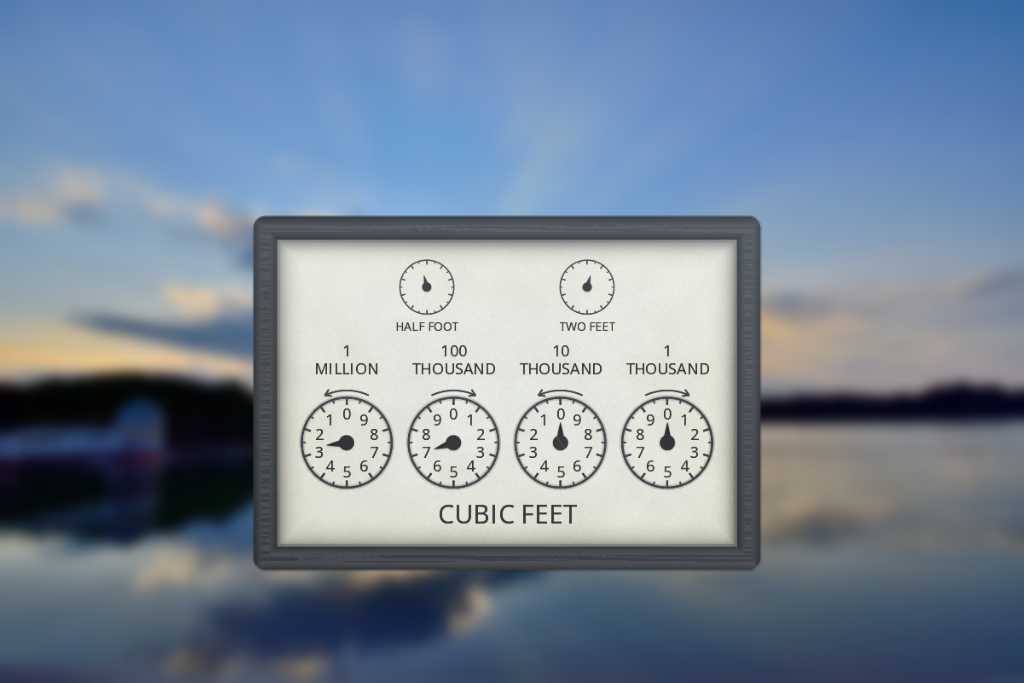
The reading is 270000 ft³
